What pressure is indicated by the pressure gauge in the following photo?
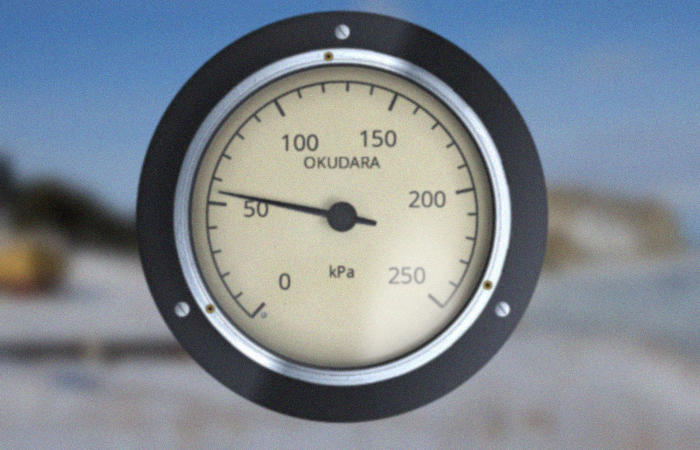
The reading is 55 kPa
